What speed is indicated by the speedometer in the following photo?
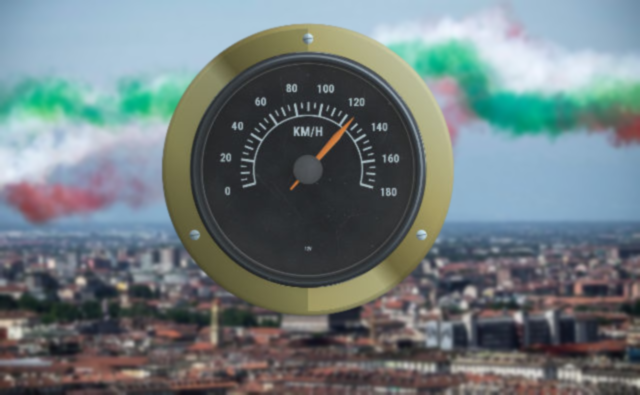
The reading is 125 km/h
